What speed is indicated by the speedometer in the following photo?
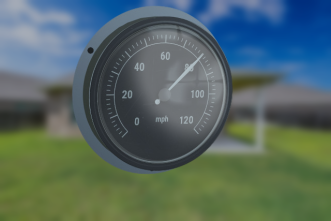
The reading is 80 mph
